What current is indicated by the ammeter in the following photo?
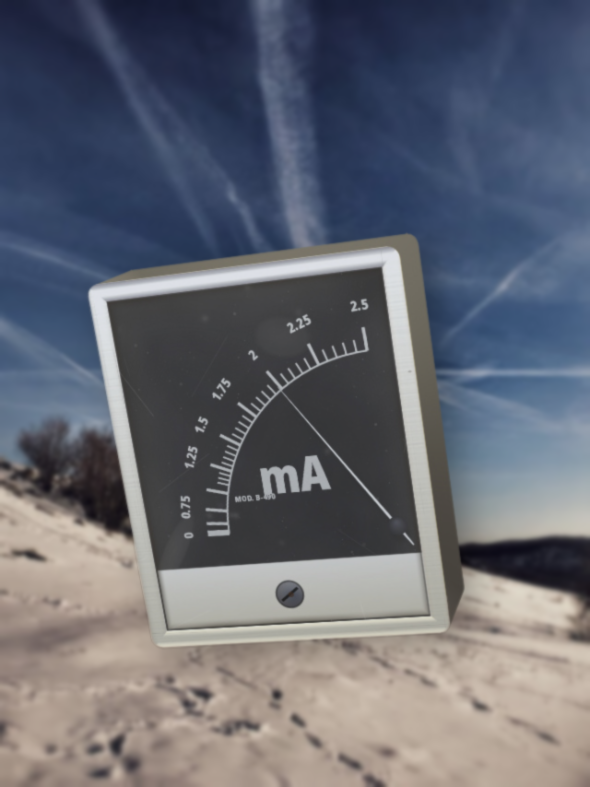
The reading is 2 mA
